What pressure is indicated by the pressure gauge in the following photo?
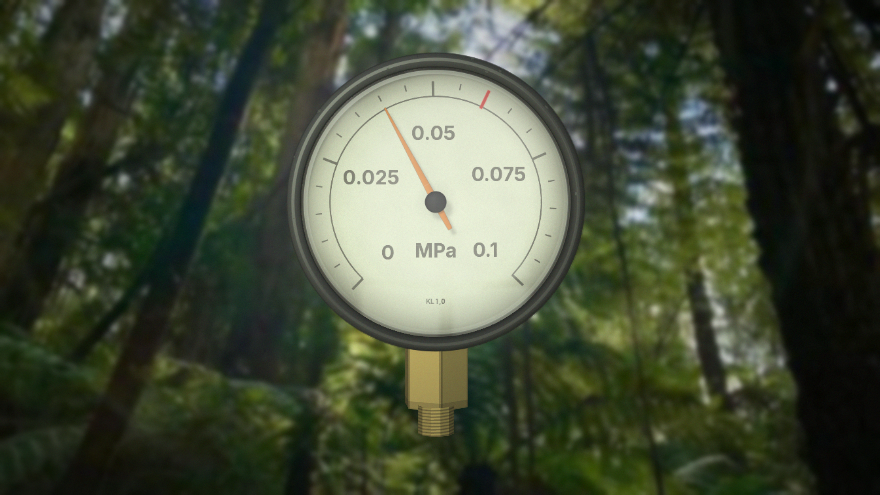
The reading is 0.04 MPa
